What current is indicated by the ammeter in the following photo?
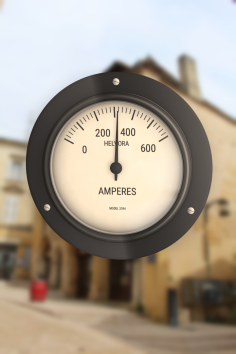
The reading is 320 A
